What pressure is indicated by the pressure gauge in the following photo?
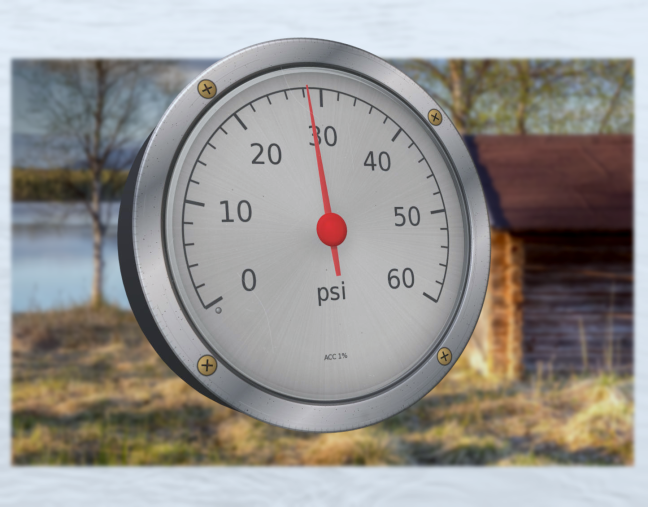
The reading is 28 psi
